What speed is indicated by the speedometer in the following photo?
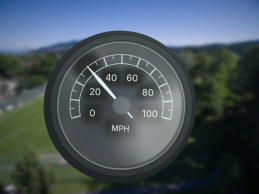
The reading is 30 mph
